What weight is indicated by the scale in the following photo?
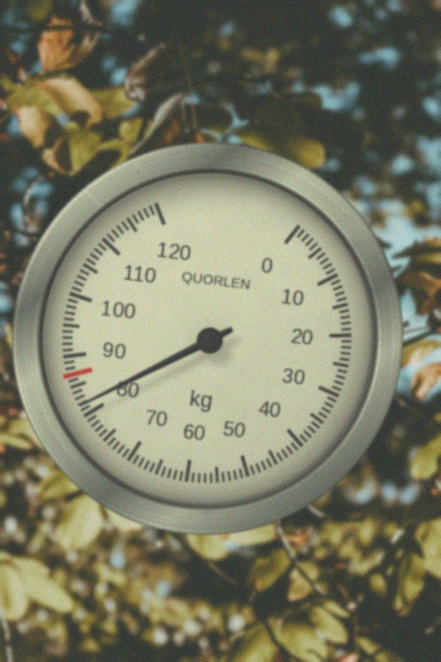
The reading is 82 kg
